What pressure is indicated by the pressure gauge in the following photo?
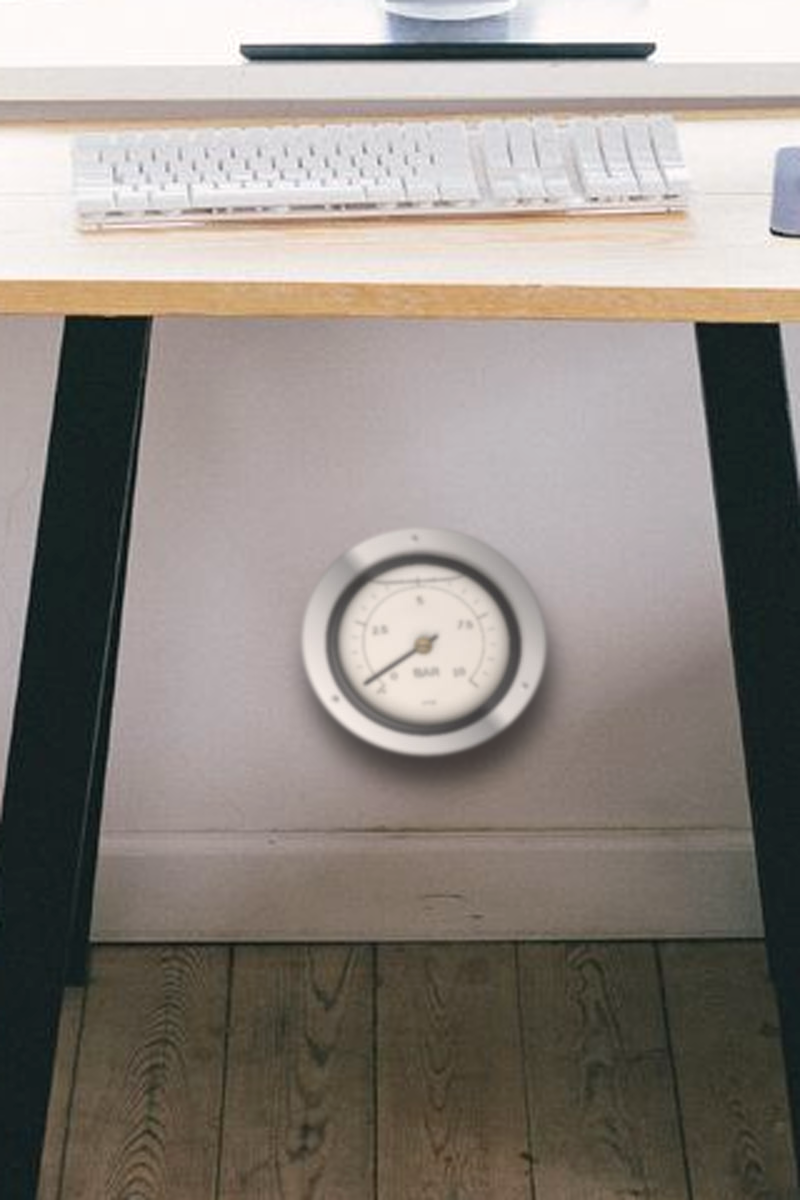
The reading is 0.5 bar
